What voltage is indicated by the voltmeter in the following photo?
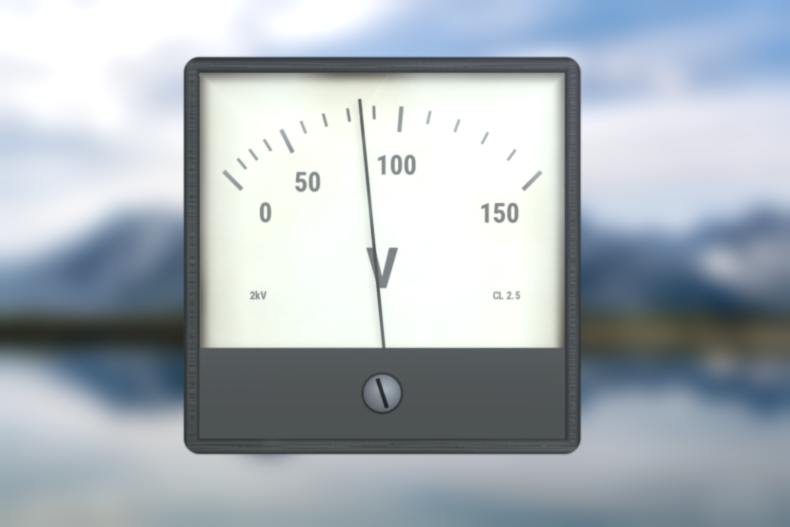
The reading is 85 V
